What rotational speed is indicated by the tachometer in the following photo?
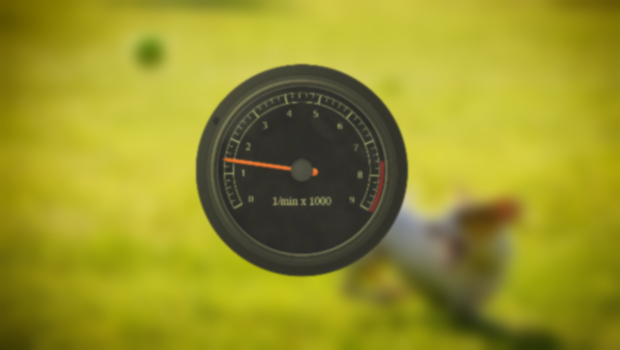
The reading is 1400 rpm
